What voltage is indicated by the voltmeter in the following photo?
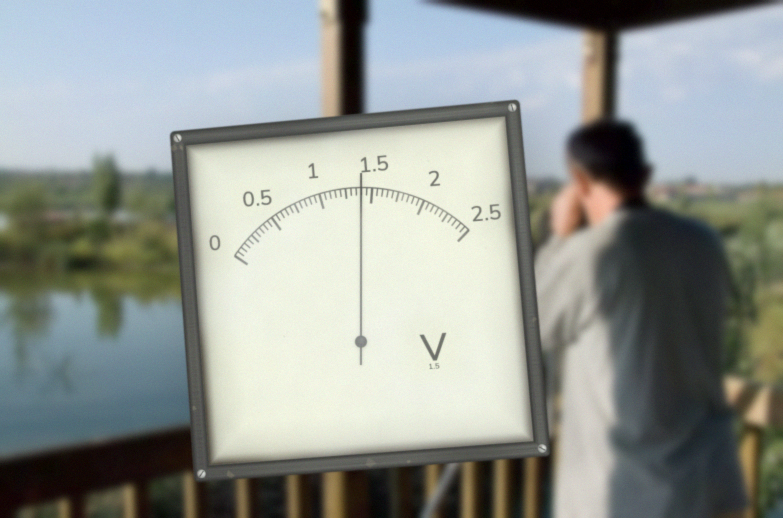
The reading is 1.4 V
